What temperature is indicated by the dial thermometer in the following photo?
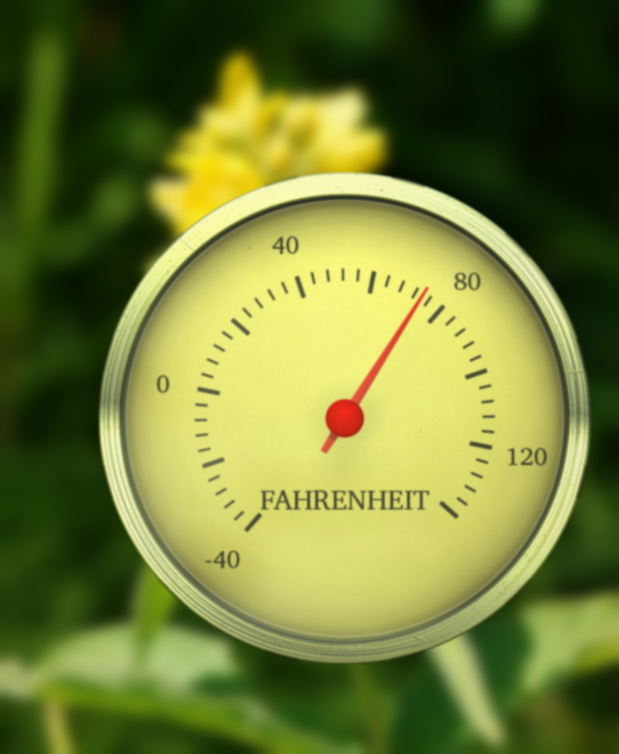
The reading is 74 °F
